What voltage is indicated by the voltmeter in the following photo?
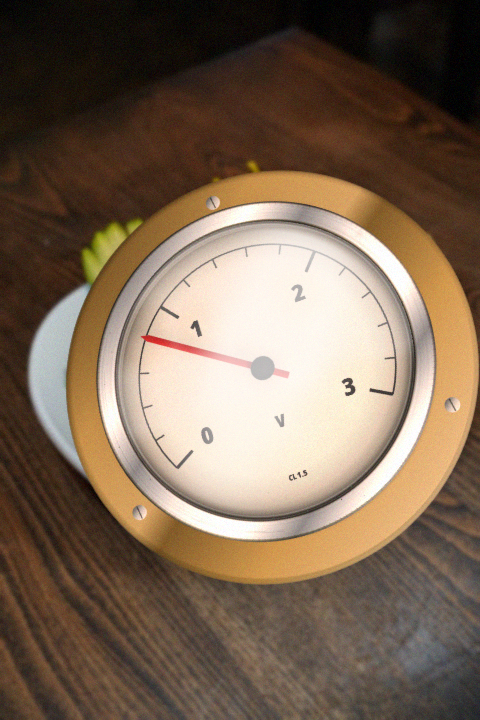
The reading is 0.8 V
